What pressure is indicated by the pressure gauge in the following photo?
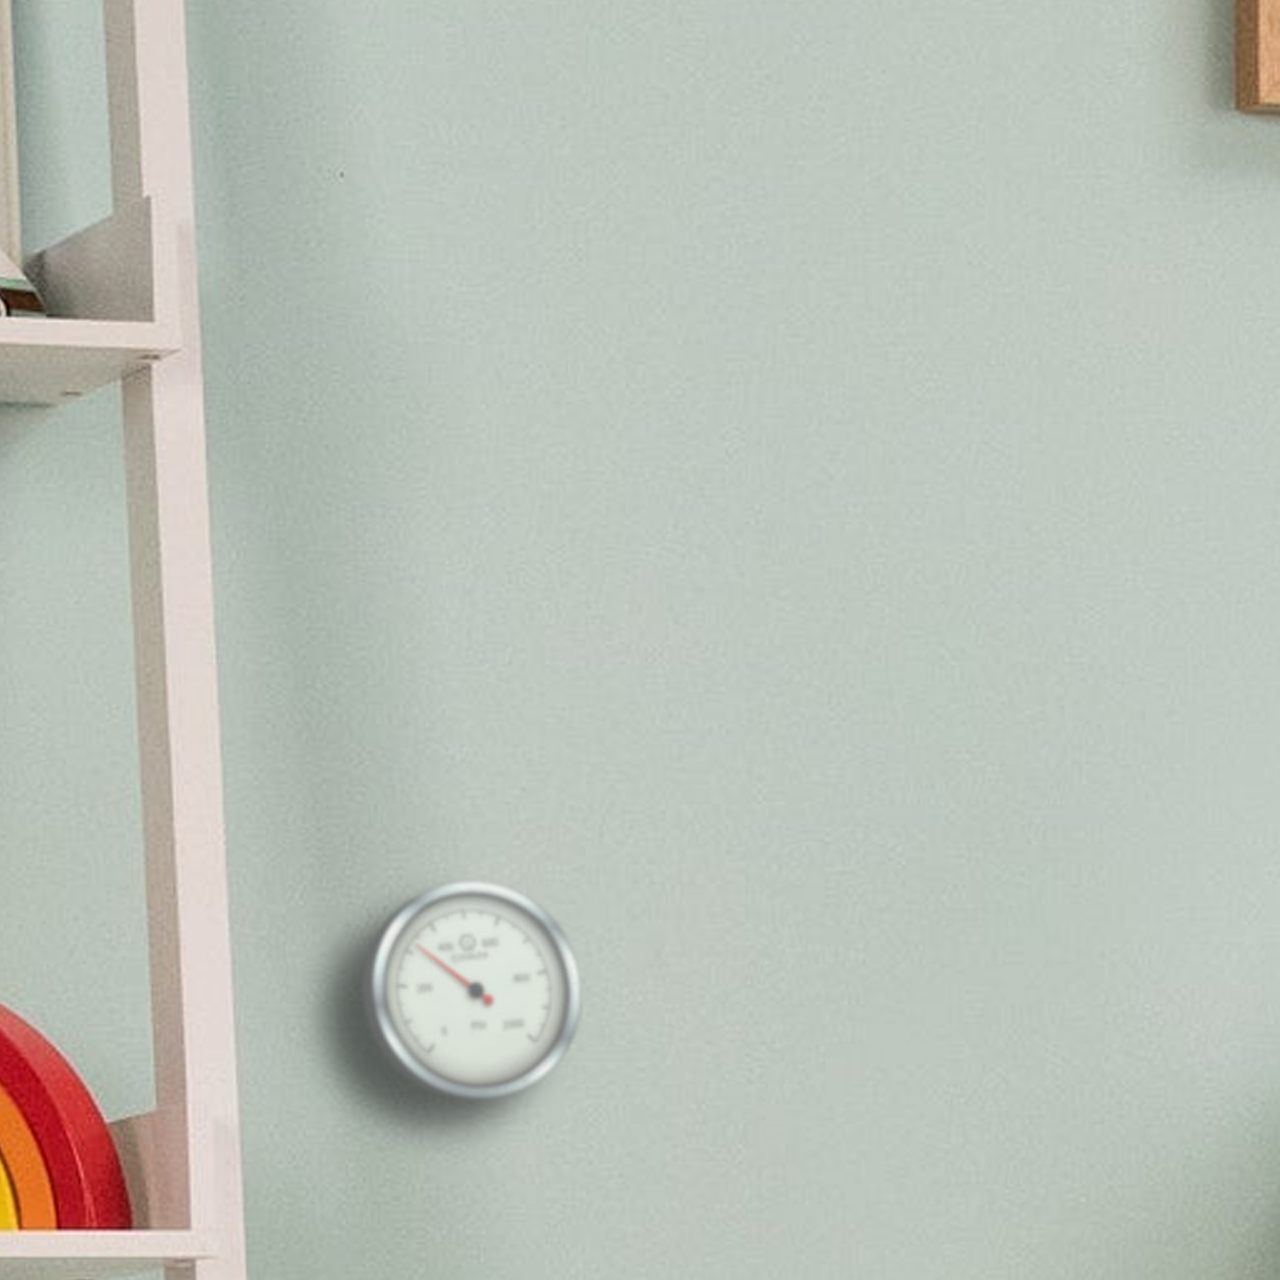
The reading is 325 psi
